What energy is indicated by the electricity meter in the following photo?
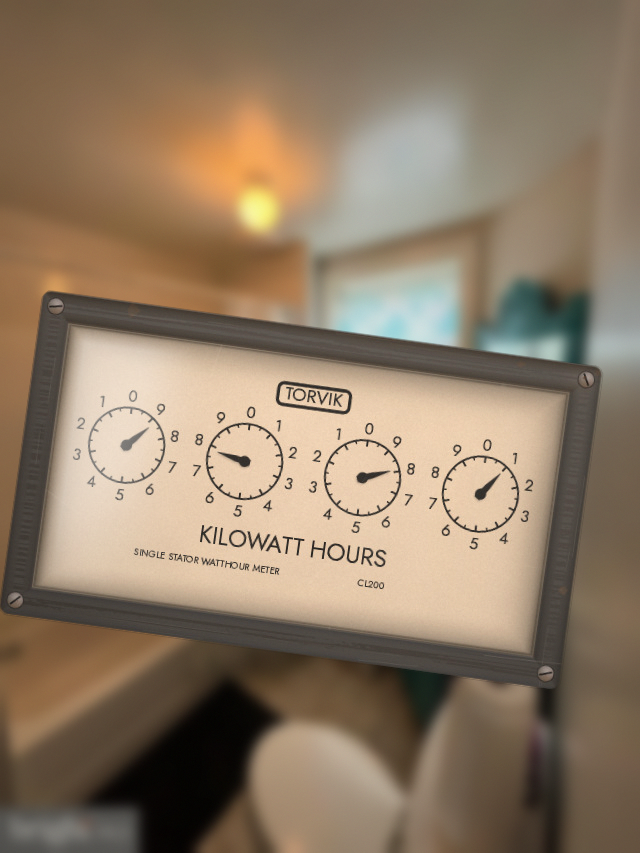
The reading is 8781 kWh
